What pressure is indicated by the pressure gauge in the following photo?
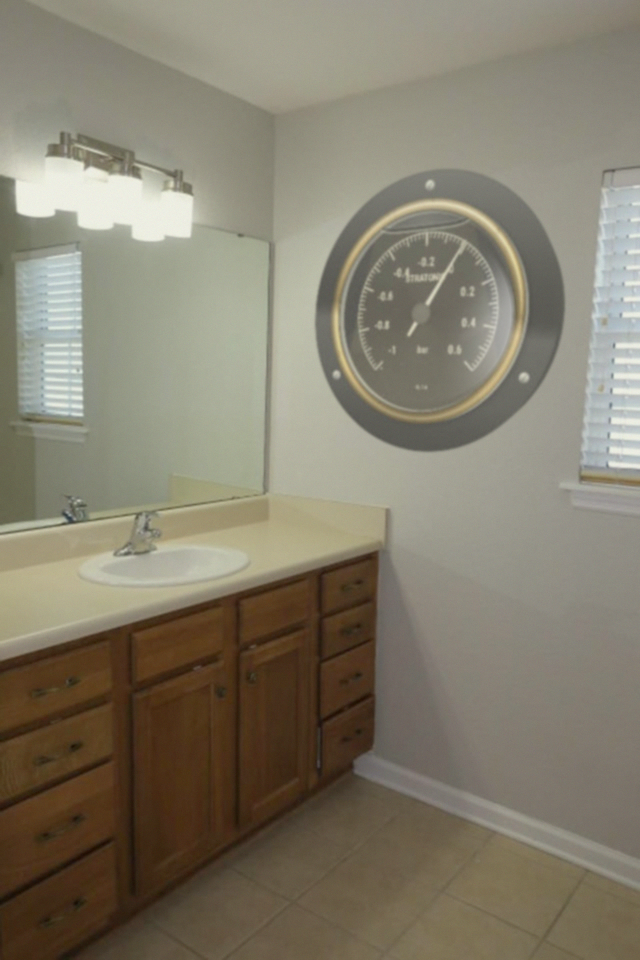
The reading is 0 bar
